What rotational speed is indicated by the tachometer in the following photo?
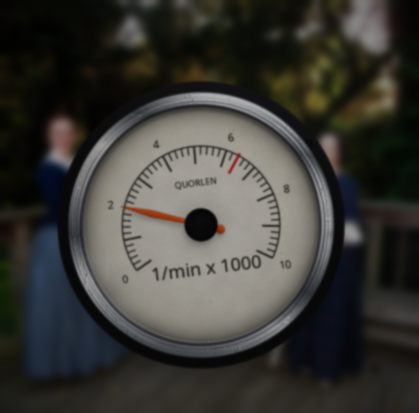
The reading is 2000 rpm
